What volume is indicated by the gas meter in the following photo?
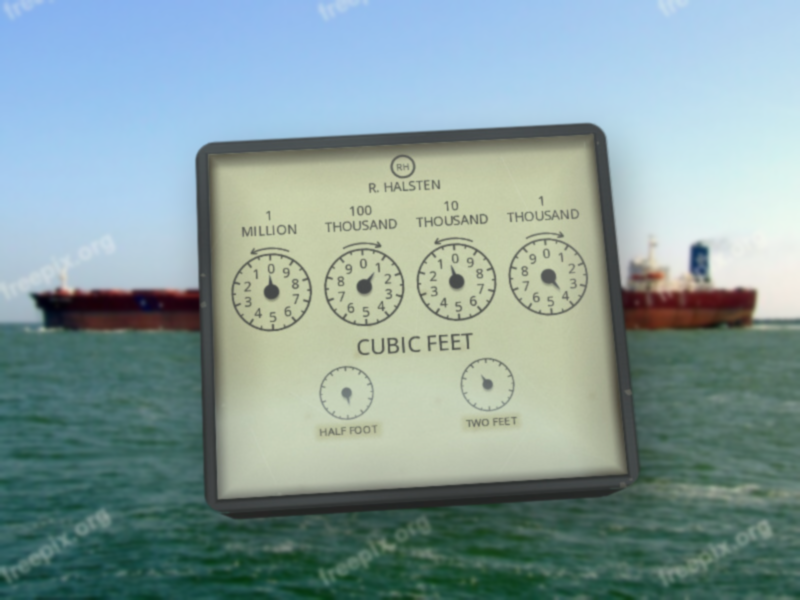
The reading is 10400 ft³
